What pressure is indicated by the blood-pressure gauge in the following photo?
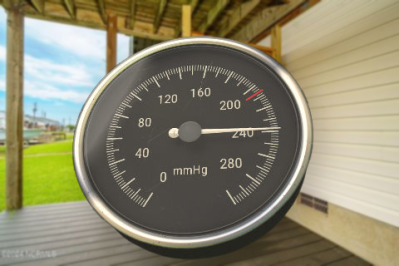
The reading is 240 mmHg
